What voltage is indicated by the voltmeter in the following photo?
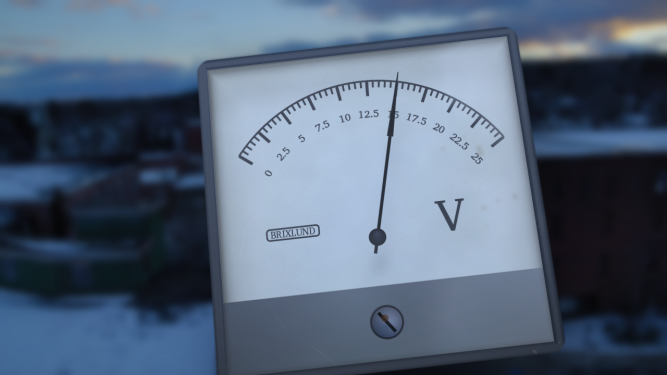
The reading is 15 V
